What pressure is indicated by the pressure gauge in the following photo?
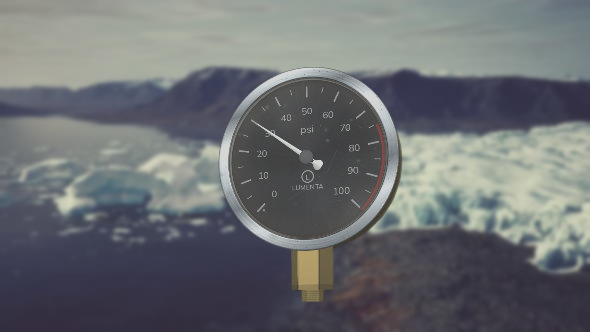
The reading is 30 psi
